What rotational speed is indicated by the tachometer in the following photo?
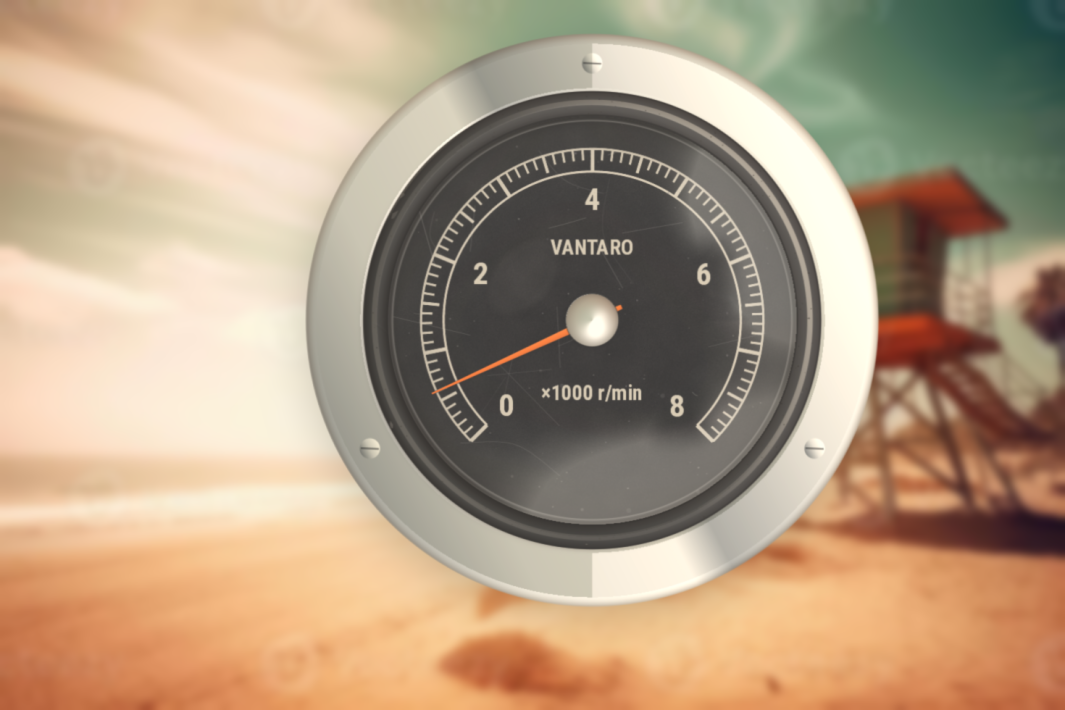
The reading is 600 rpm
